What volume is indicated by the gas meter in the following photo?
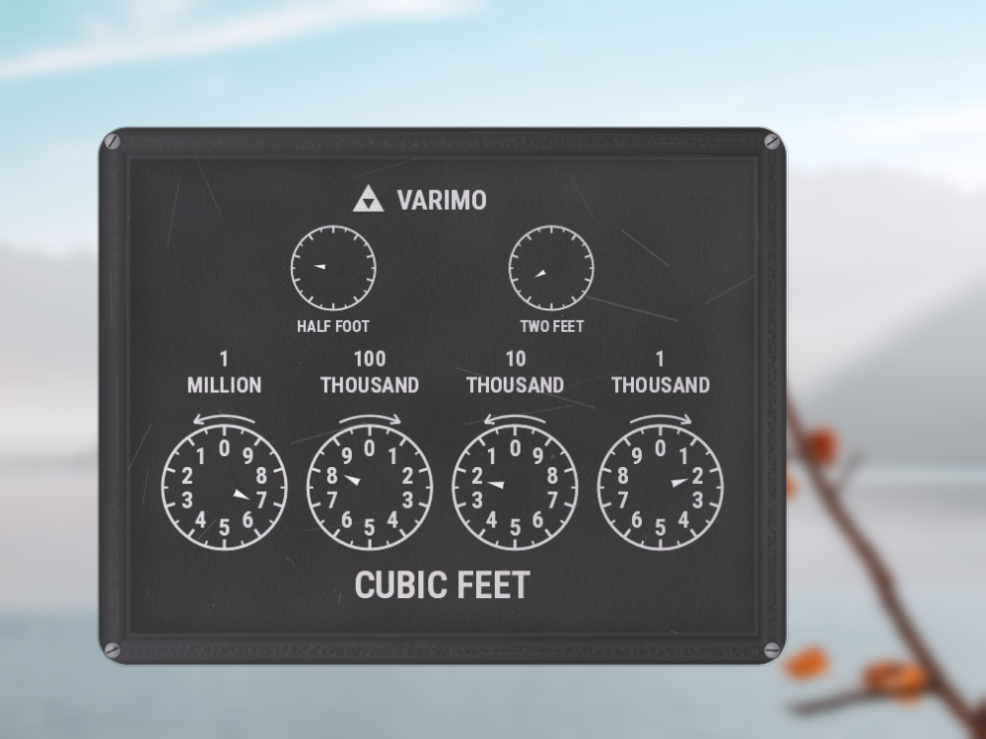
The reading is 682200 ft³
